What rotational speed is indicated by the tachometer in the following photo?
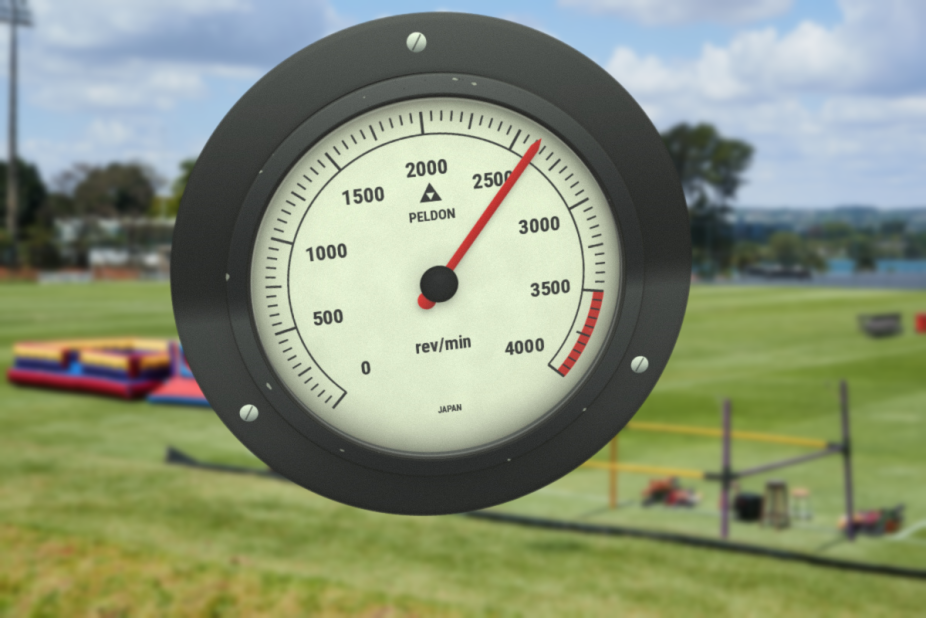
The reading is 2600 rpm
